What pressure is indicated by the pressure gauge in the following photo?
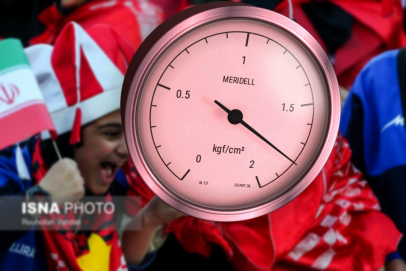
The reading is 1.8 kg/cm²
